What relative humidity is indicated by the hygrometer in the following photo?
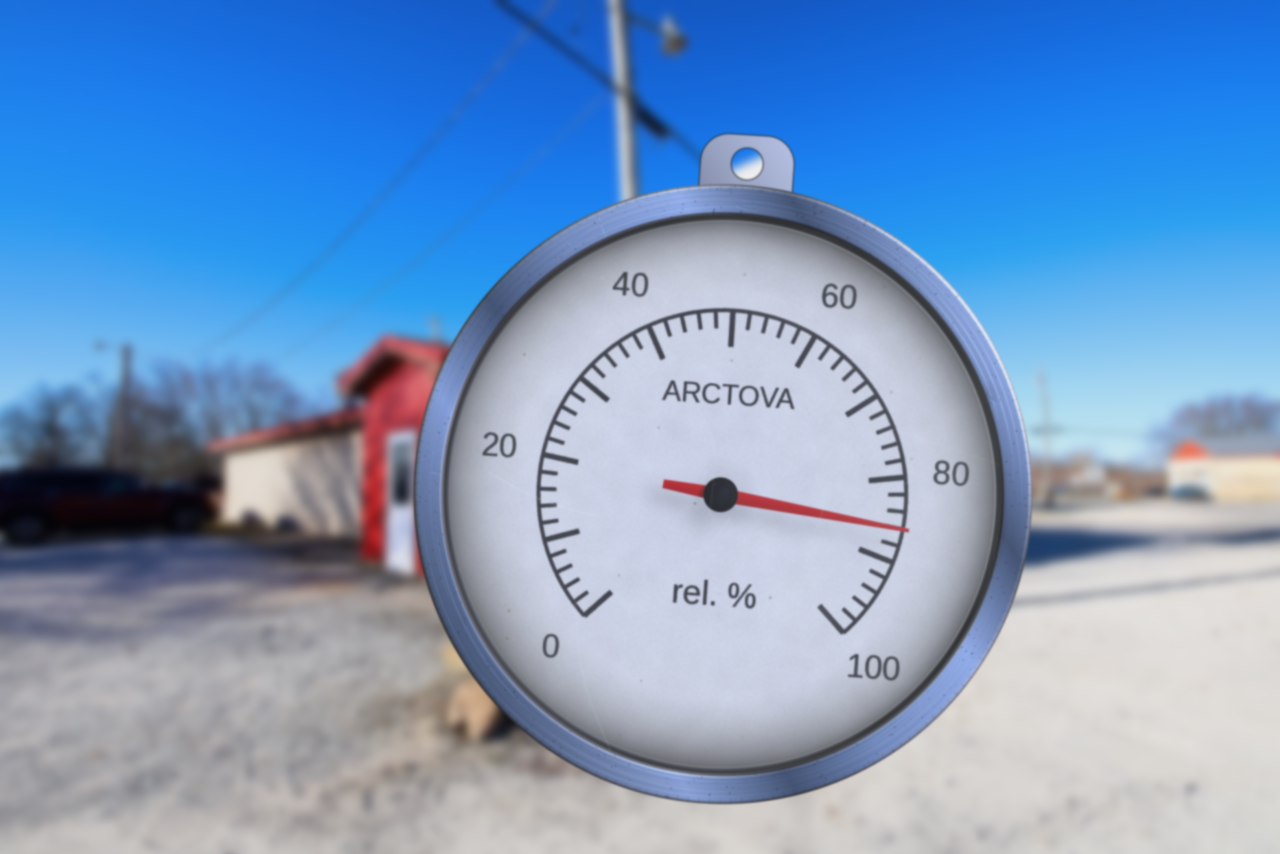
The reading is 86 %
